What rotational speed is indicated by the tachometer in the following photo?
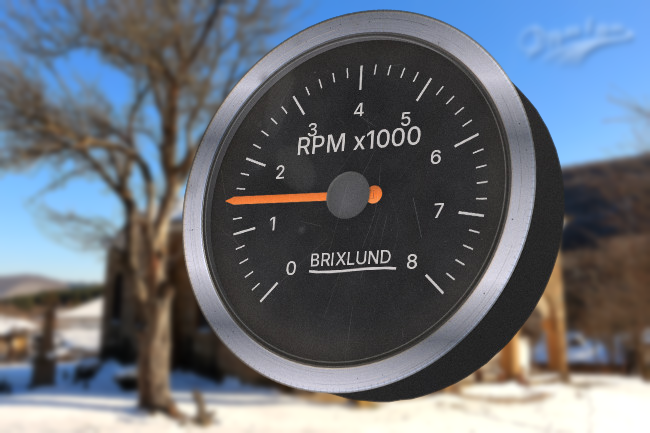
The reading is 1400 rpm
